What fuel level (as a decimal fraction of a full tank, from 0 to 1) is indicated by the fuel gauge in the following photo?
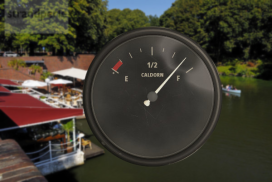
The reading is 0.875
